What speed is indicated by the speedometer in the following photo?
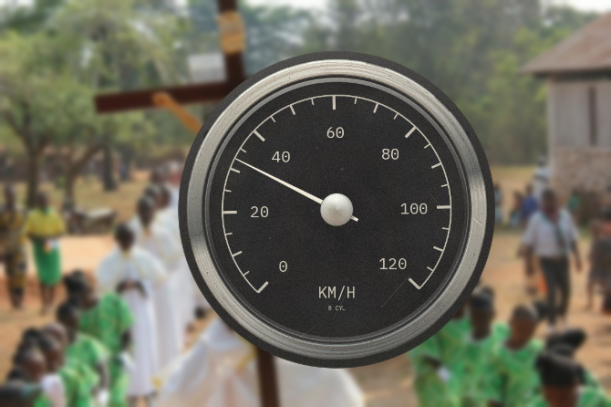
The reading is 32.5 km/h
